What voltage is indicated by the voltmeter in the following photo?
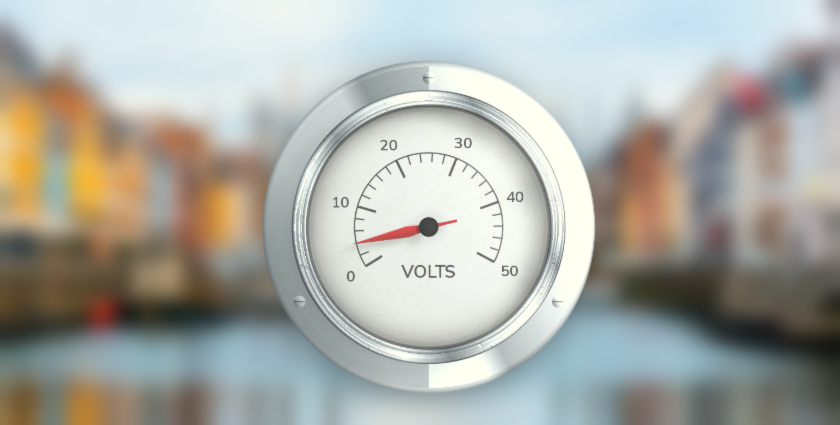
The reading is 4 V
